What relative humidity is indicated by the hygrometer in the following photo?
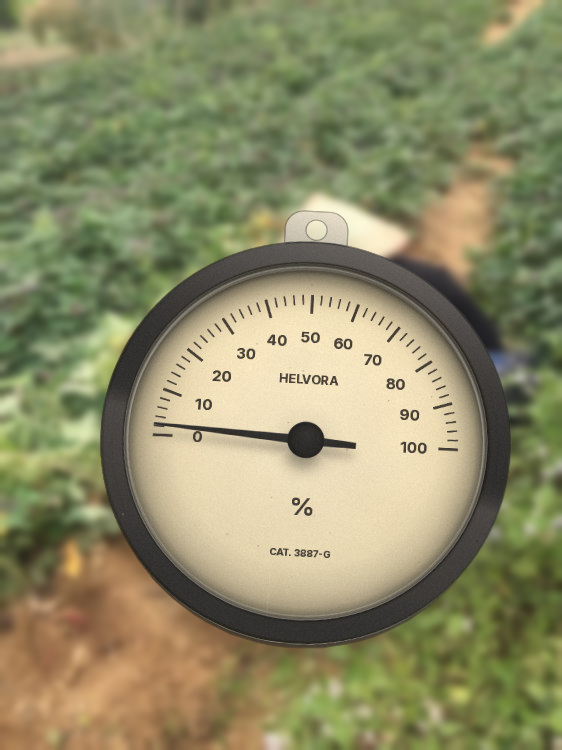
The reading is 2 %
